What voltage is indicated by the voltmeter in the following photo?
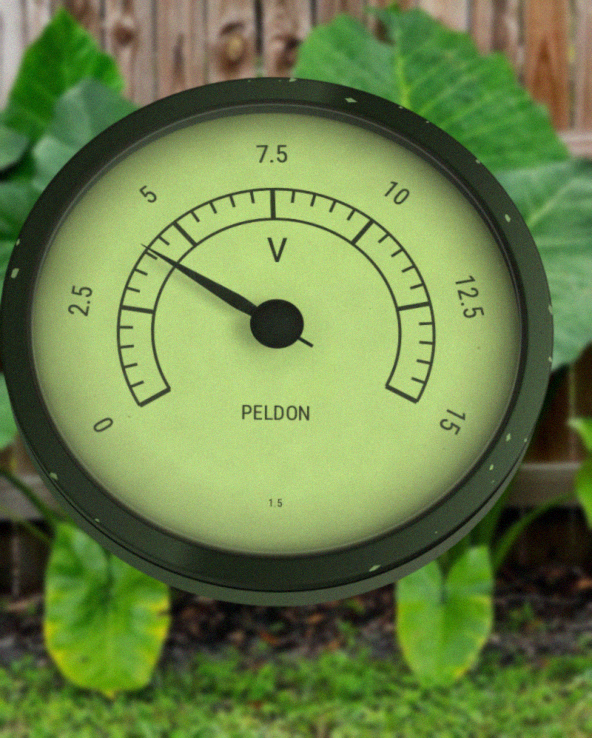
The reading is 4 V
